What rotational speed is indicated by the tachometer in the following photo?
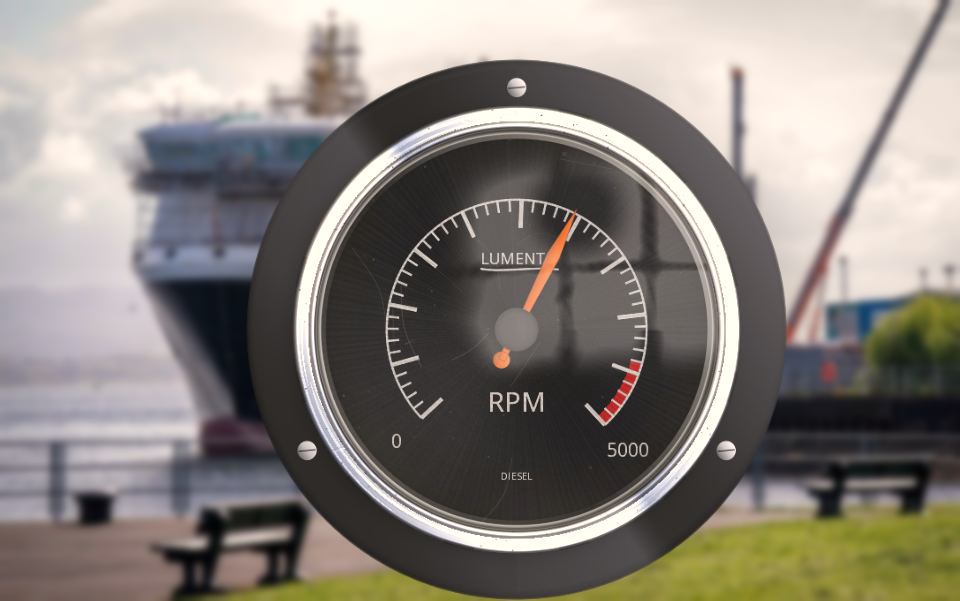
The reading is 2950 rpm
